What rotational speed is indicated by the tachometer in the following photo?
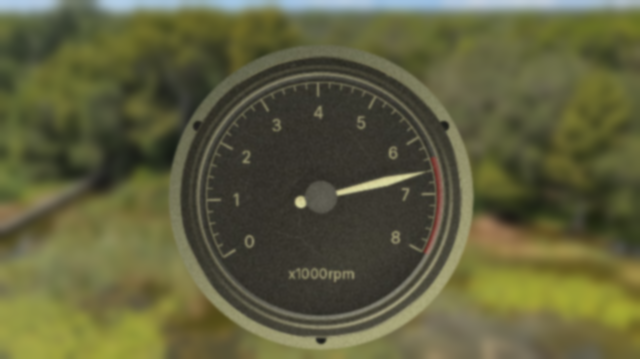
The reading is 6600 rpm
